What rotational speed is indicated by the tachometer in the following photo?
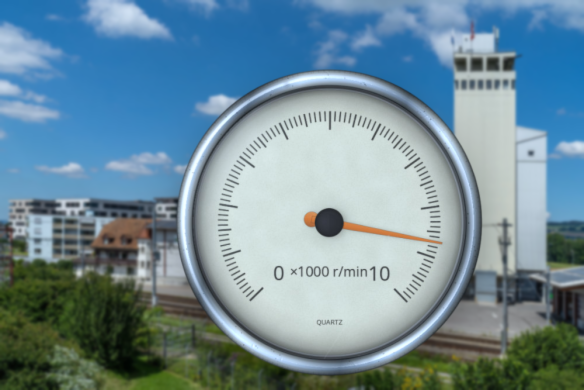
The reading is 8700 rpm
